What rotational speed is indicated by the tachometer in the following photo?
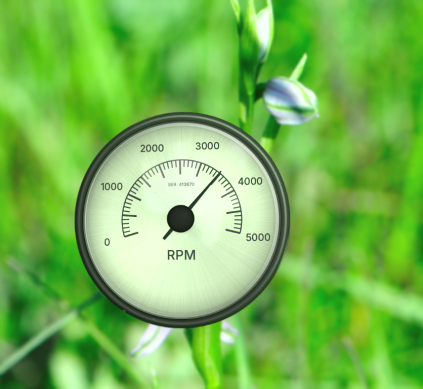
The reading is 3500 rpm
